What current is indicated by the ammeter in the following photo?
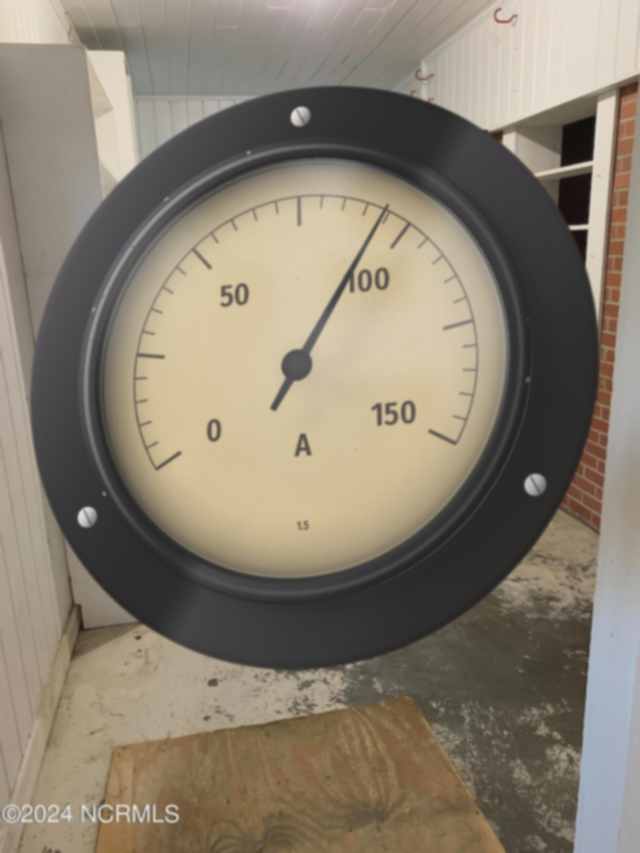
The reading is 95 A
